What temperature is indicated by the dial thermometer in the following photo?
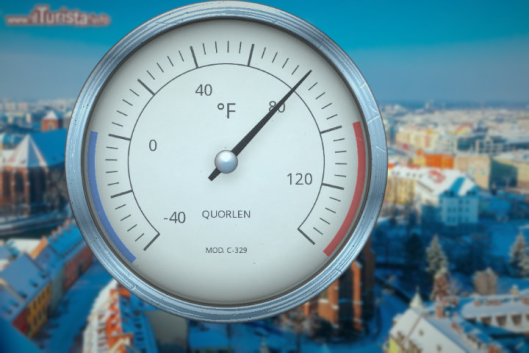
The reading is 80 °F
